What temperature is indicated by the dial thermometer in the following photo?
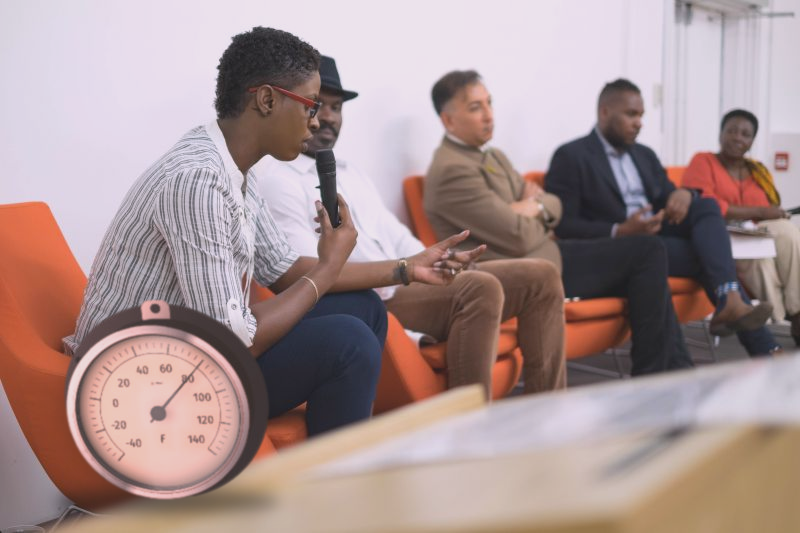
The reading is 80 °F
